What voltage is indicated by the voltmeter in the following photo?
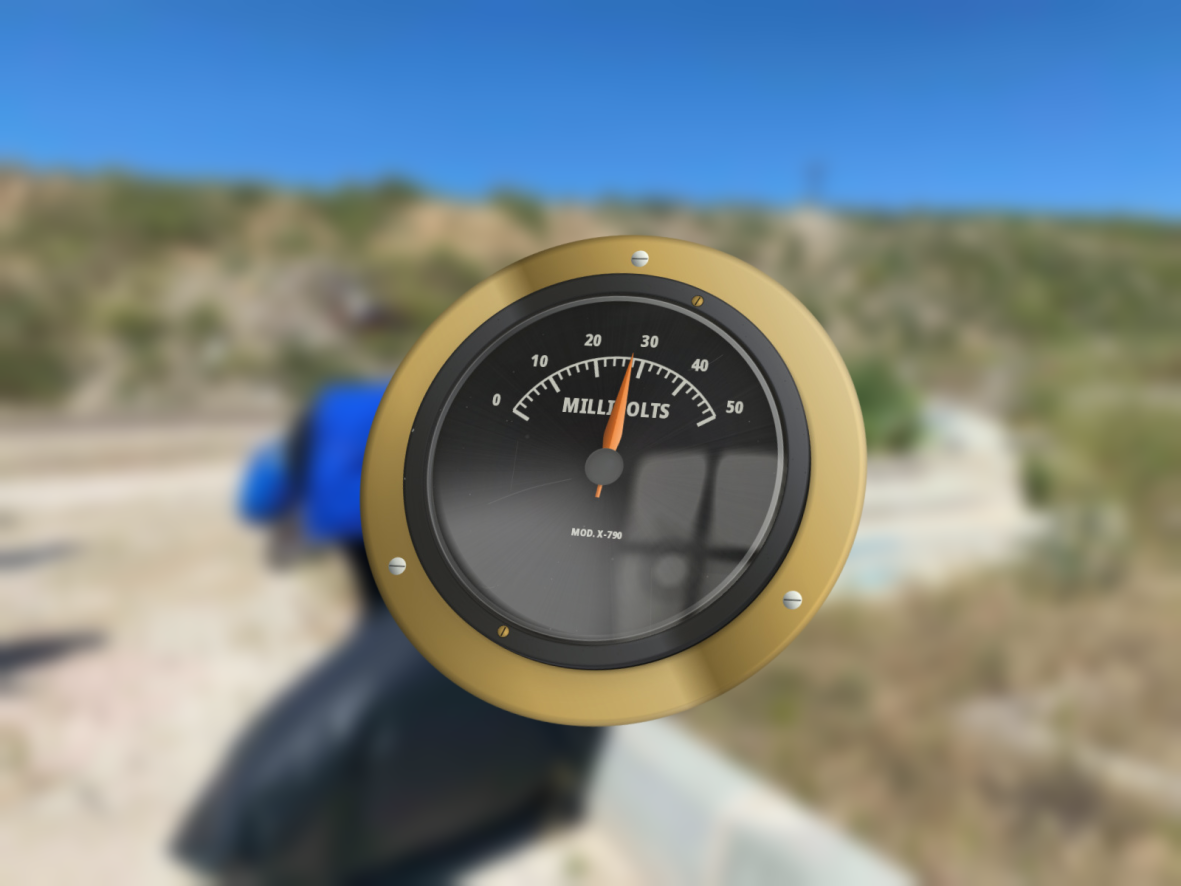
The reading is 28 mV
